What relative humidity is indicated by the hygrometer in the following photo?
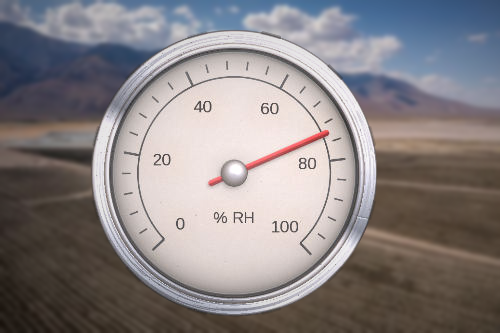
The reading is 74 %
